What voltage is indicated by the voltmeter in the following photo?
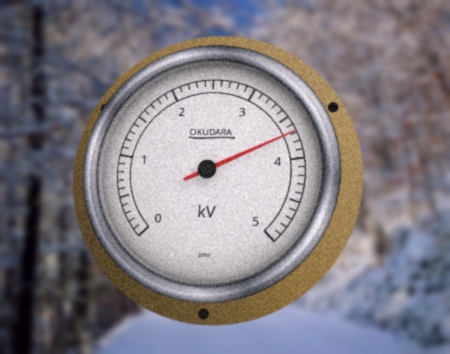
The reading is 3.7 kV
